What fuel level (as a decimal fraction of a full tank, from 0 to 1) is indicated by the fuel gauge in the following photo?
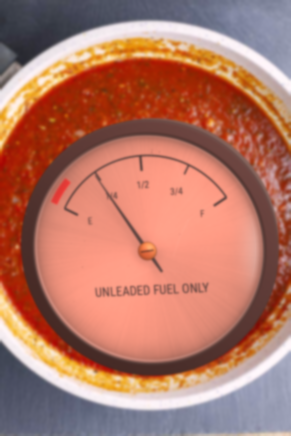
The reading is 0.25
